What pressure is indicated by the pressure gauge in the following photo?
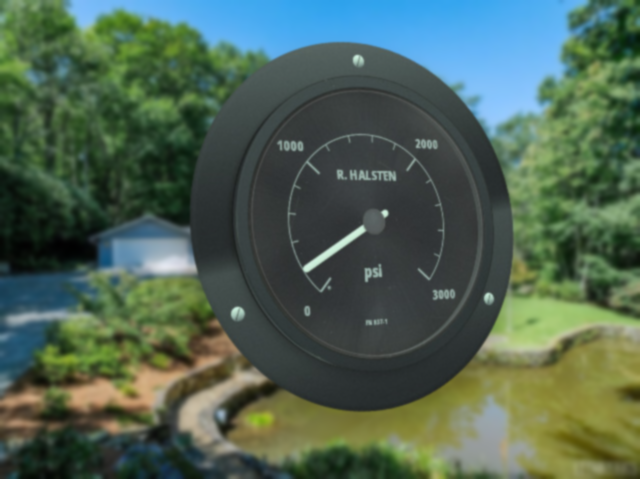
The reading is 200 psi
